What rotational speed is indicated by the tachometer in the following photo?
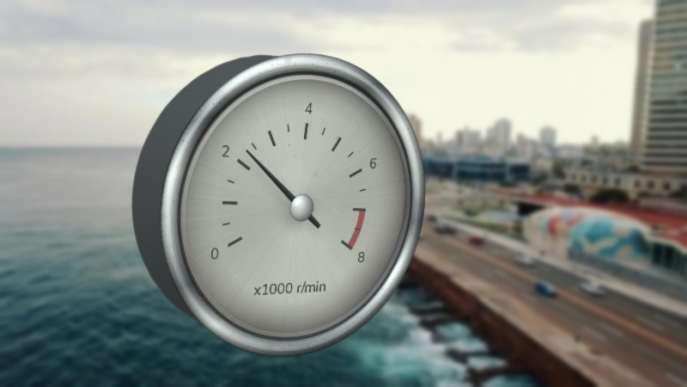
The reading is 2250 rpm
